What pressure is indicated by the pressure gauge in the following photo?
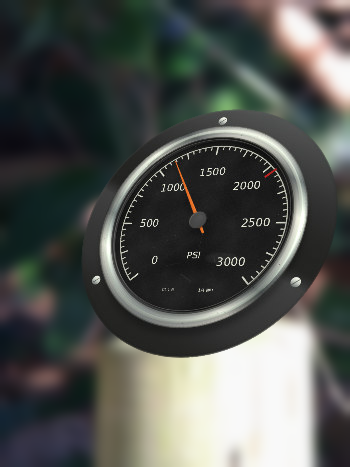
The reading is 1150 psi
